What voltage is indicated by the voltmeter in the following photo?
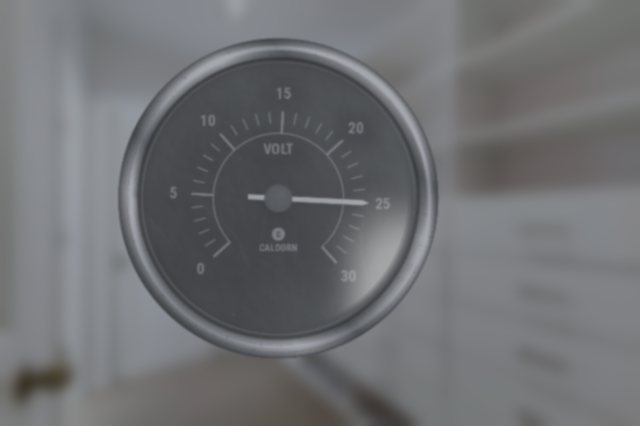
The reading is 25 V
